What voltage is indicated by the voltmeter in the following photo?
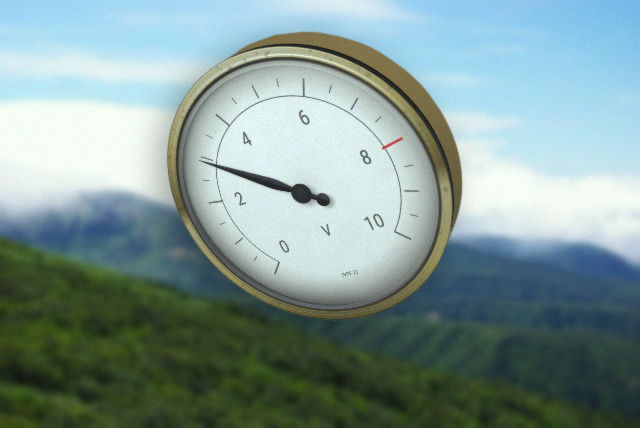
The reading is 3 V
